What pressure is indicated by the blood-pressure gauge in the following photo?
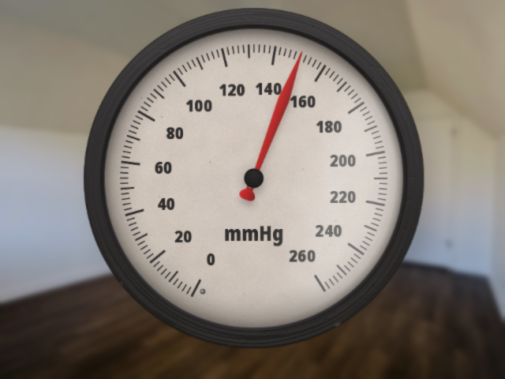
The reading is 150 mmHg
